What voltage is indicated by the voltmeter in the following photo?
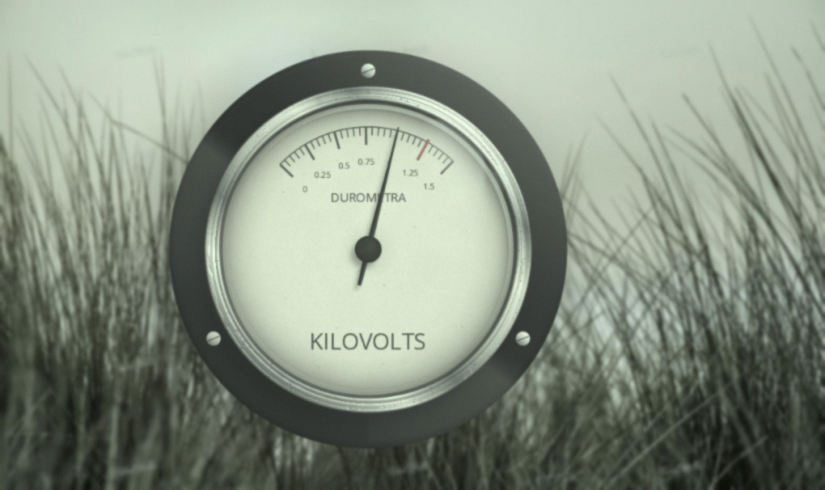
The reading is 1 kV
